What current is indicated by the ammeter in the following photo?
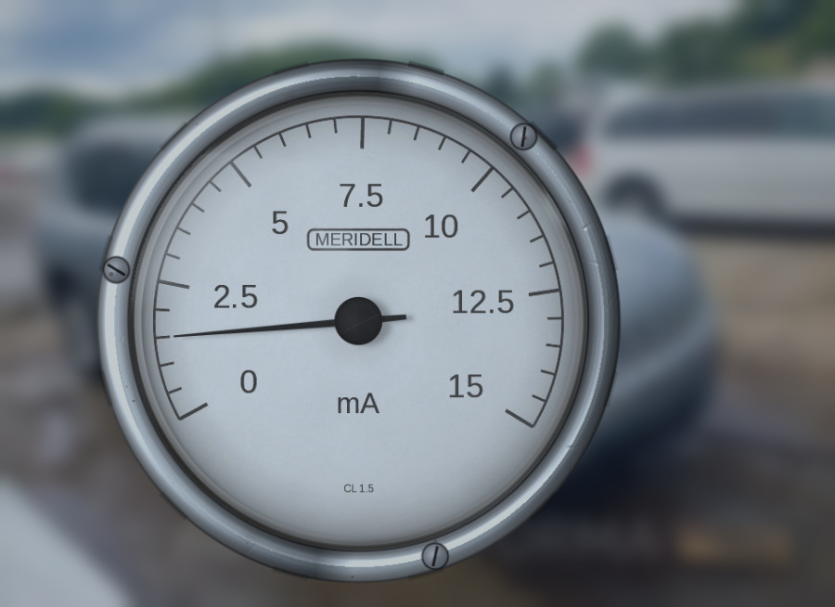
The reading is 1.5 mA
